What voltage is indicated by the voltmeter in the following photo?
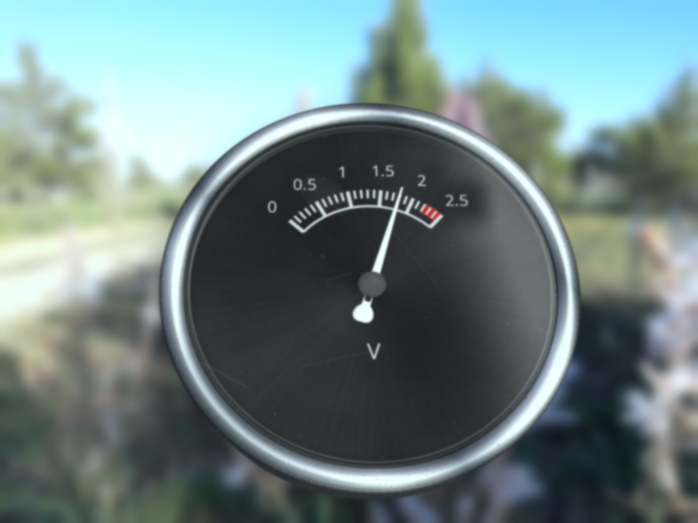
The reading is 1.8 V
